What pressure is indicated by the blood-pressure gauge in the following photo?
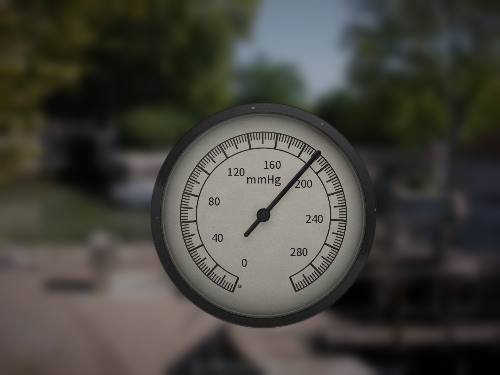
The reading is 190 mmHg
